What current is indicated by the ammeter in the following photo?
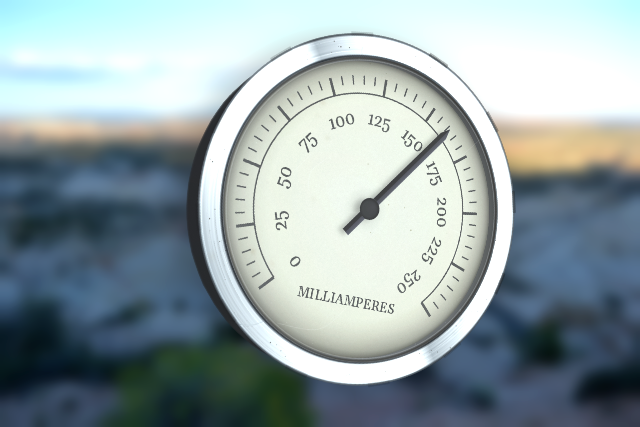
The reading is 160 mA
